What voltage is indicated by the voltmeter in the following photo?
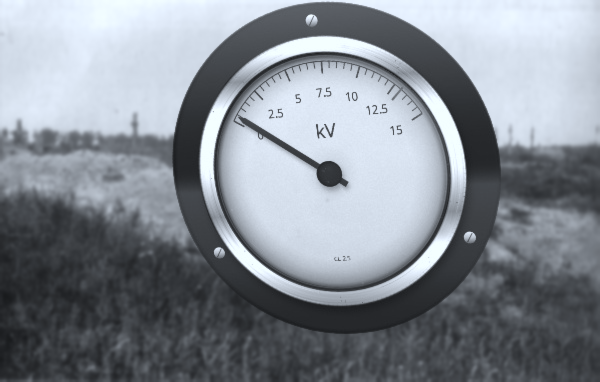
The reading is 0.5 kV
